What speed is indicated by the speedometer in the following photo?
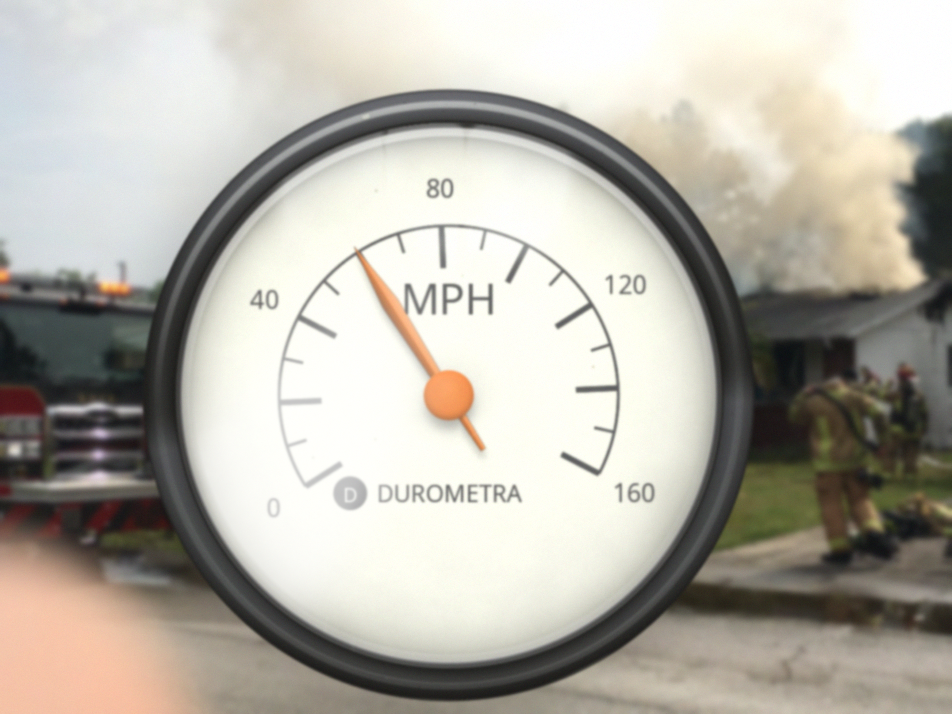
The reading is 60 mph
